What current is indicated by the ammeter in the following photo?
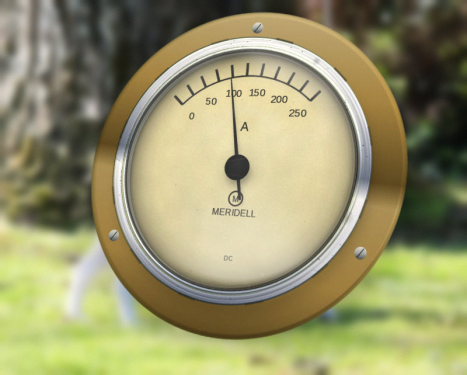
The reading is 100 A
